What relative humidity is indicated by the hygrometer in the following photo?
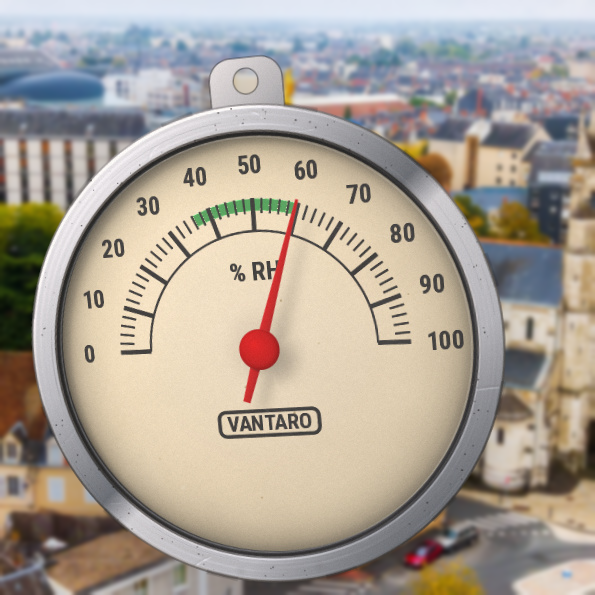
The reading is 60 %
